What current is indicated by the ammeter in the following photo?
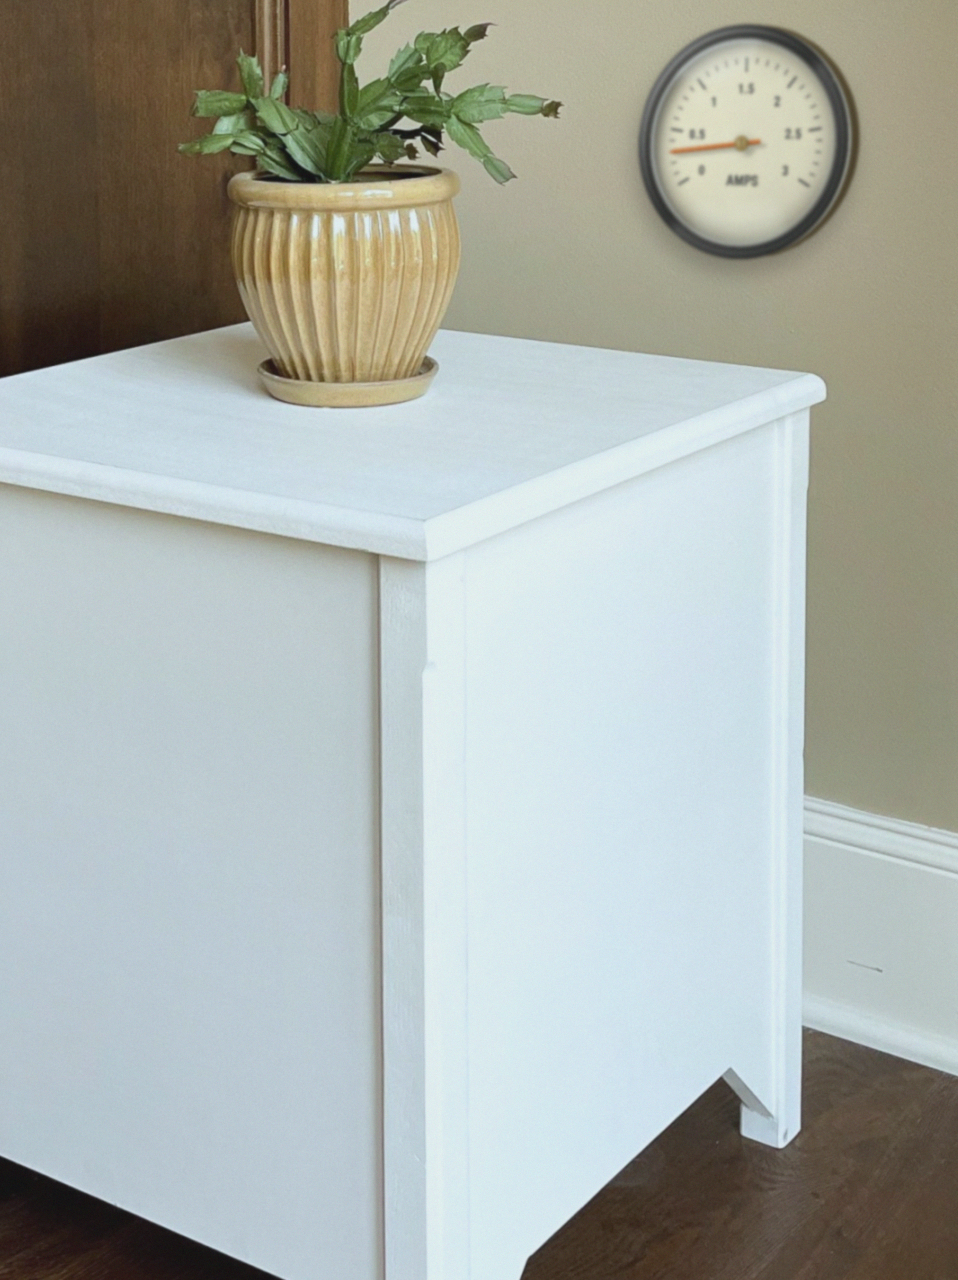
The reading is 0.3 A
